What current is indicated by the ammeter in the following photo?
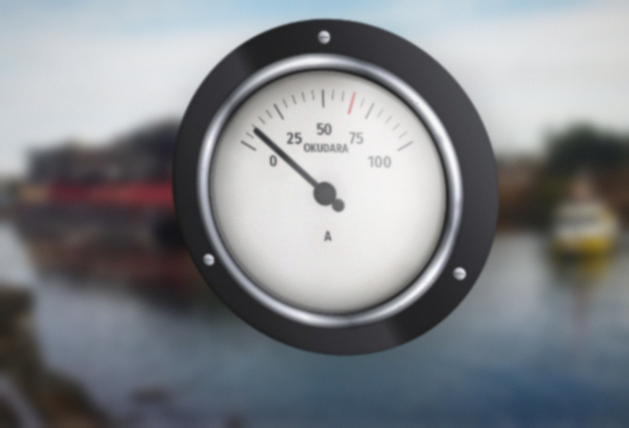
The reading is 10 A
